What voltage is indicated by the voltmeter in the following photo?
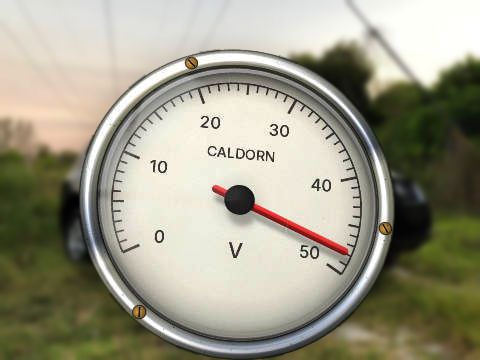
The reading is 48 V
